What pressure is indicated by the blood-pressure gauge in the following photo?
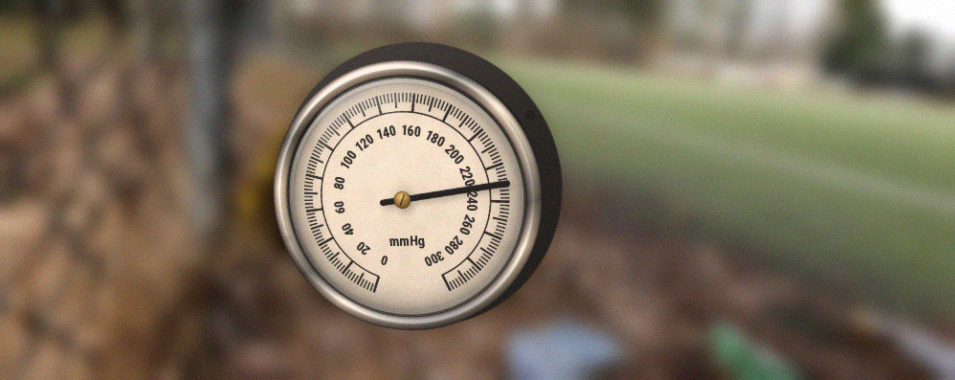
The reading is 230 mmHg
